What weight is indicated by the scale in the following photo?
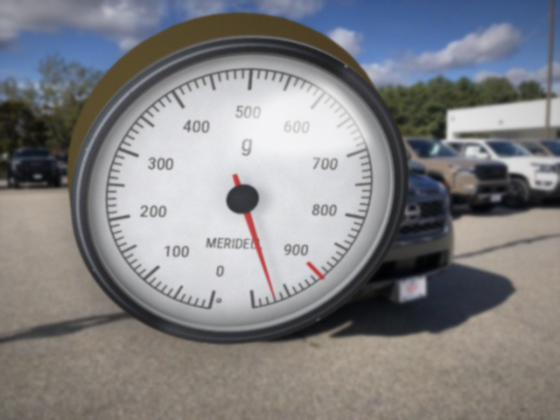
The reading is 970 g
